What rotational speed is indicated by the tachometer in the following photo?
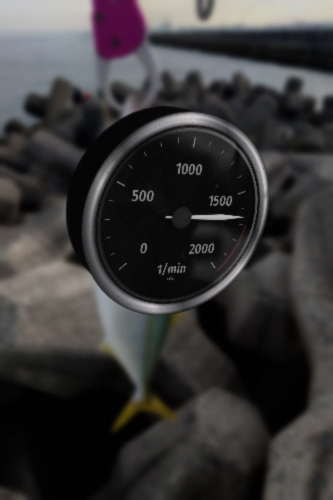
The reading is 1650 rpm
